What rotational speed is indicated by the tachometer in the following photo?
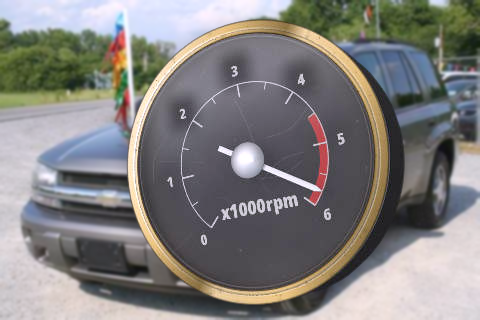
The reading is 5750 rpm
